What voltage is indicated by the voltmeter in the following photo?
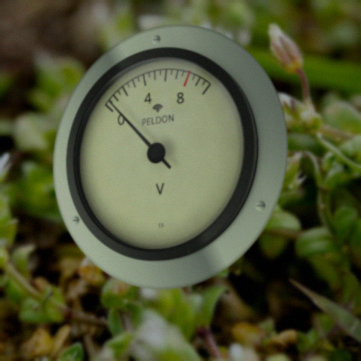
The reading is 0.5 V
